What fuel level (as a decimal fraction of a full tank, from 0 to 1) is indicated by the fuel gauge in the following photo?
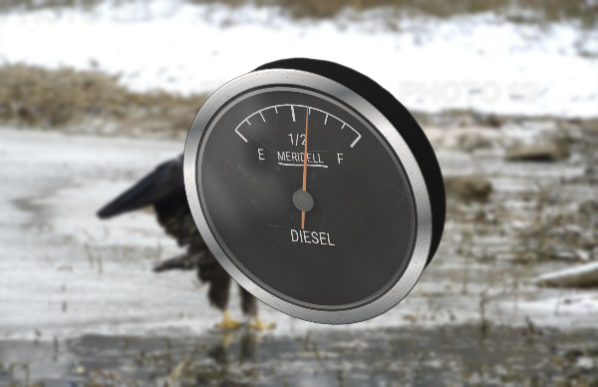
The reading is 0.625
